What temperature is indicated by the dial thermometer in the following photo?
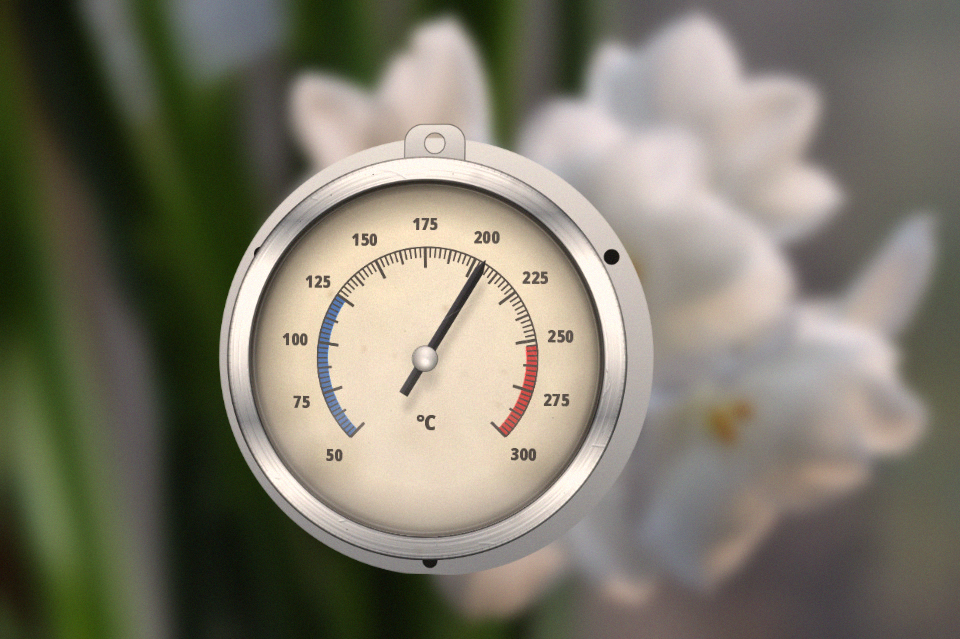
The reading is 205 °C
